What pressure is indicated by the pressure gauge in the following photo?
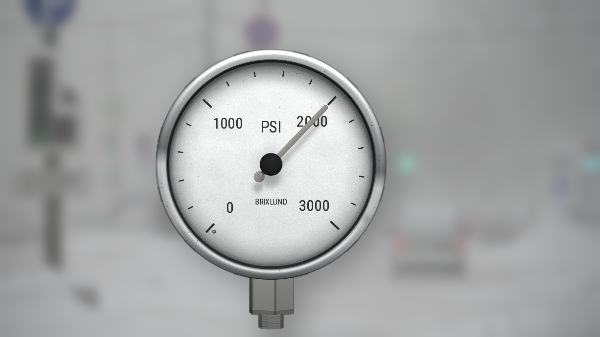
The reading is 2000 psi
